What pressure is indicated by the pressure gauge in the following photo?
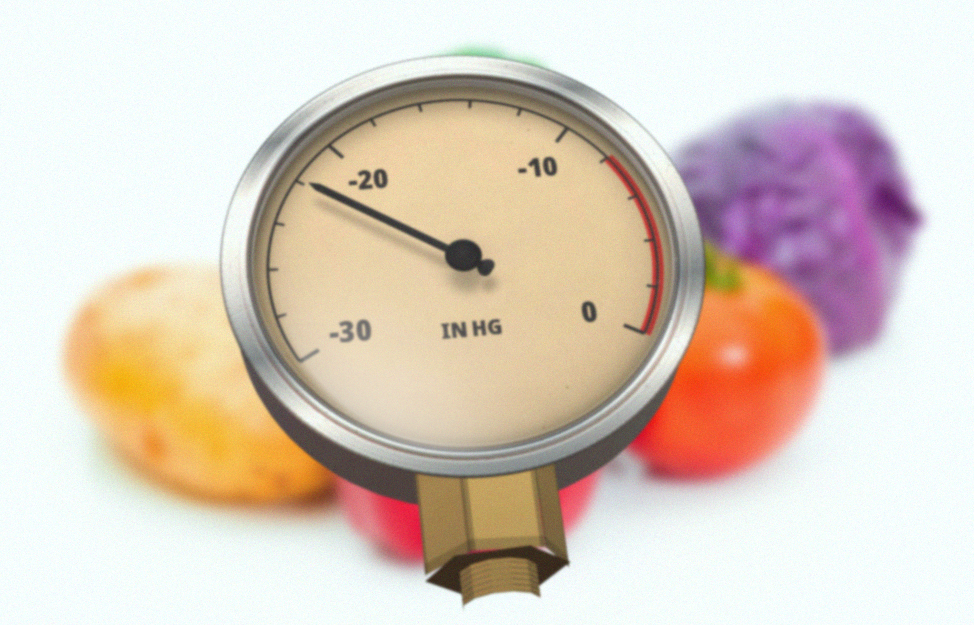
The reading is -22 inHg
